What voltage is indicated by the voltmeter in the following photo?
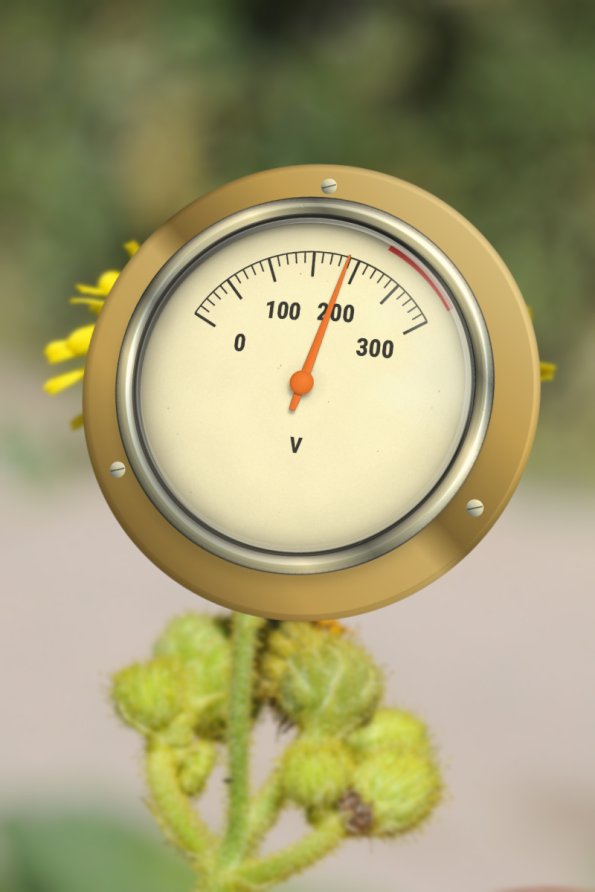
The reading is 190 V
